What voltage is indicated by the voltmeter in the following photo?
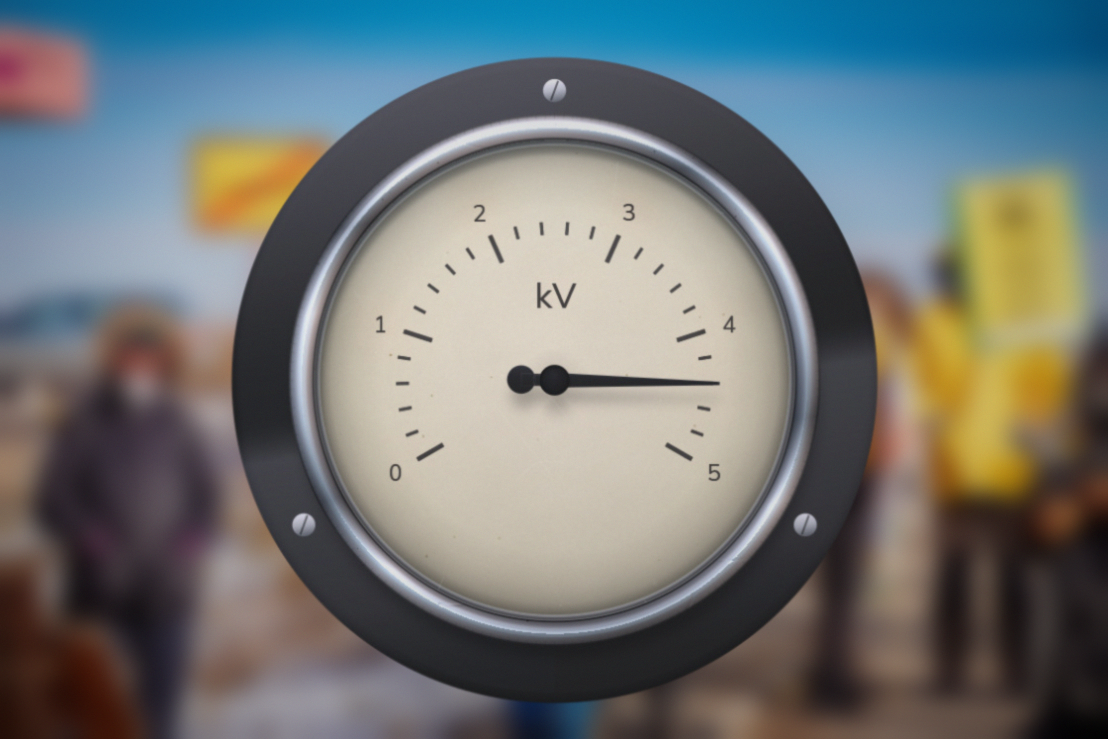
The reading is 4.4 kV
